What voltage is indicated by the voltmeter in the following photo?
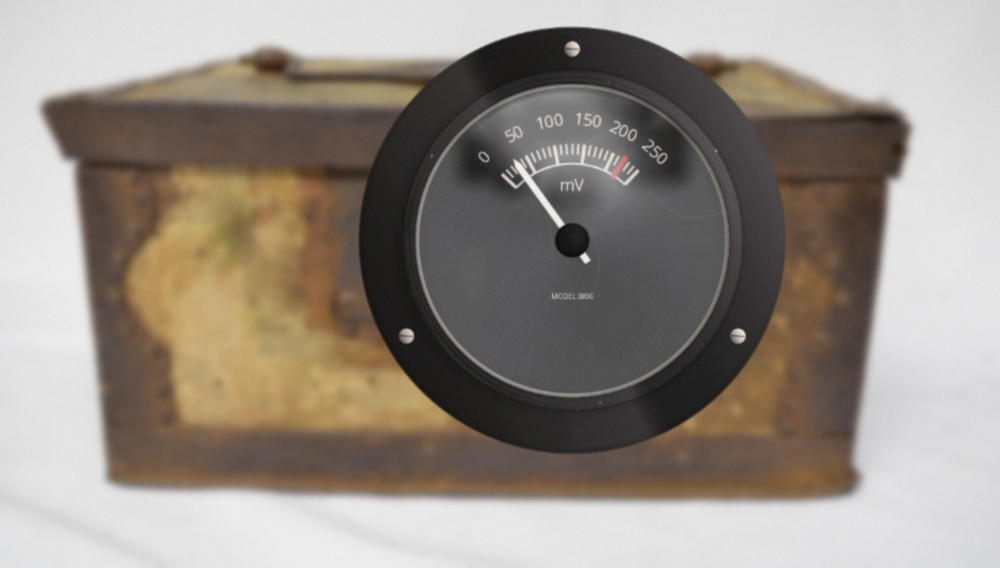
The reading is 30 mV
